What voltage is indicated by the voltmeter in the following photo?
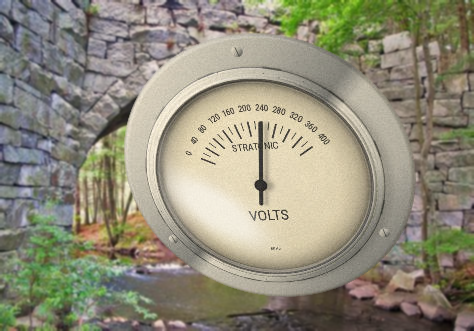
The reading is 240 V
